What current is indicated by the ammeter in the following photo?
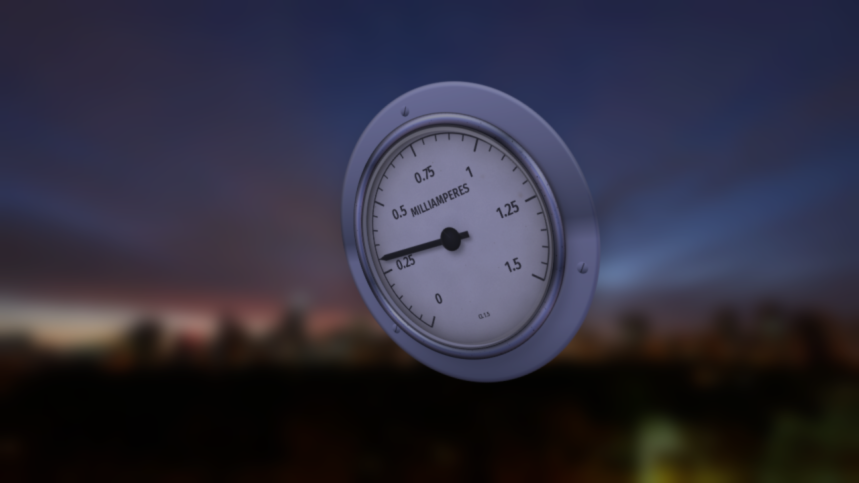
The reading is 0.3 mA
